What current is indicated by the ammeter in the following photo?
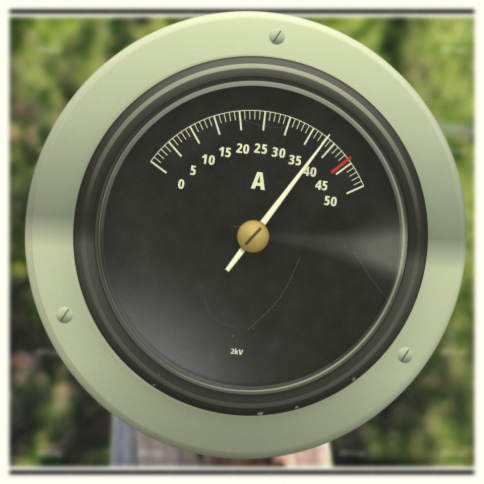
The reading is 38 A
